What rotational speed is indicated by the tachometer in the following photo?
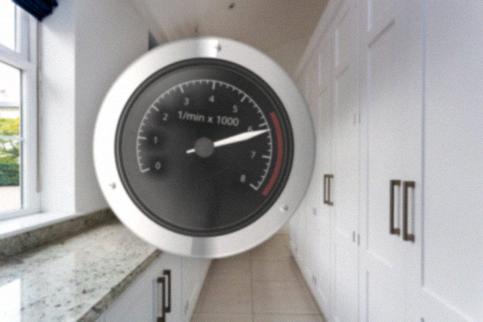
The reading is 6200 rpm
